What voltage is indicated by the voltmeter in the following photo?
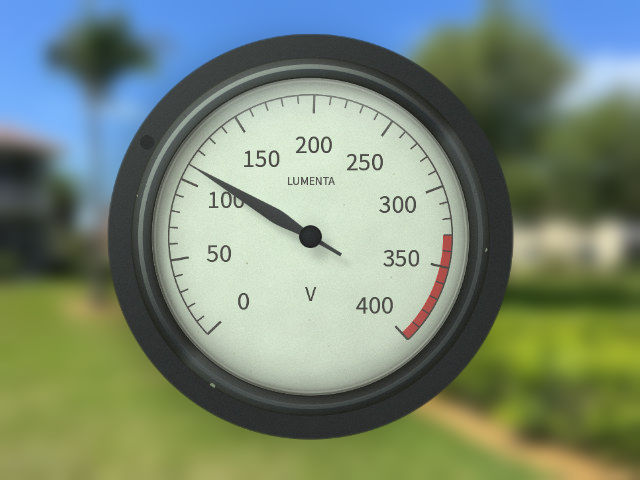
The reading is 110 V
